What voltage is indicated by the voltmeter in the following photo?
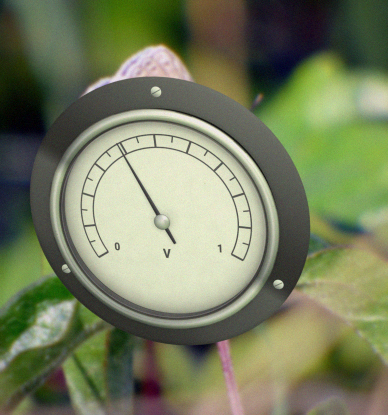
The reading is 0.4 V
